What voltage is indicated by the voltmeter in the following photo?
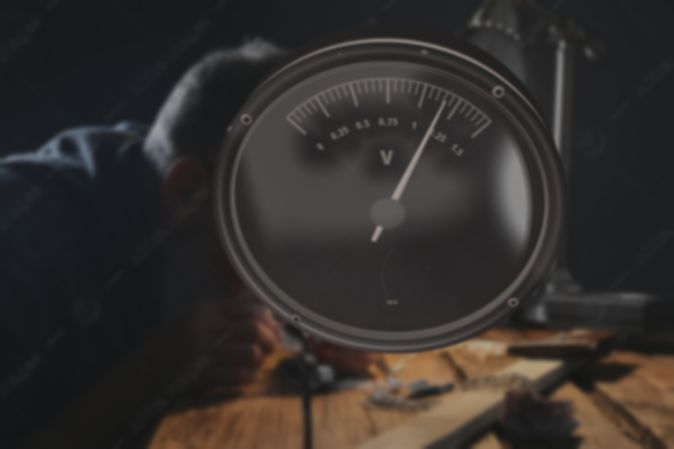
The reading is 1.15 V
